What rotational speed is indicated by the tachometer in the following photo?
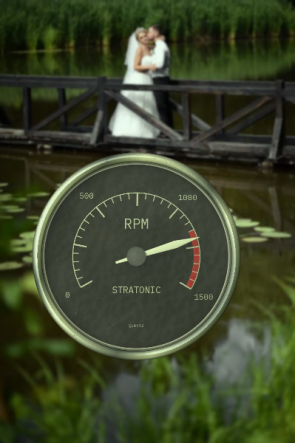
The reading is 1200 rpm
